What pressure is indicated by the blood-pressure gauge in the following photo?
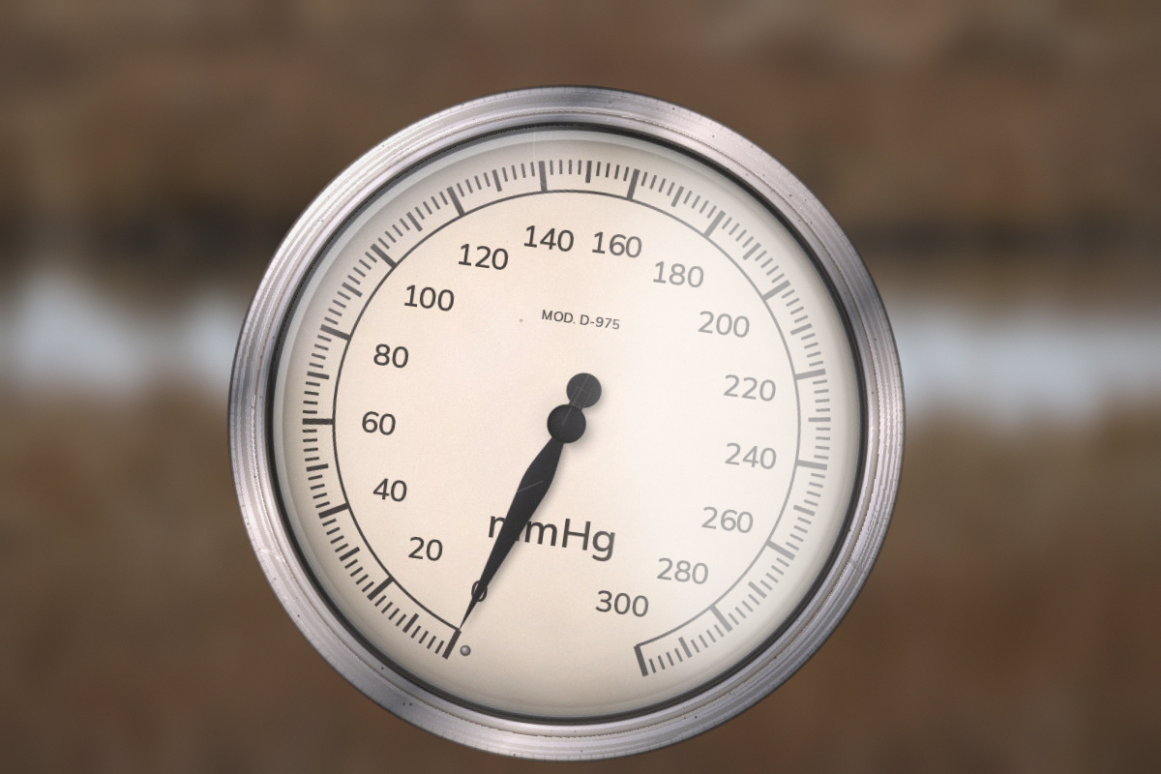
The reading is 0 mmHg
